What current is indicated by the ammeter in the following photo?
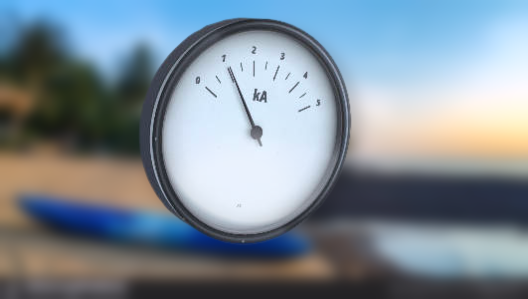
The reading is 1 kA
